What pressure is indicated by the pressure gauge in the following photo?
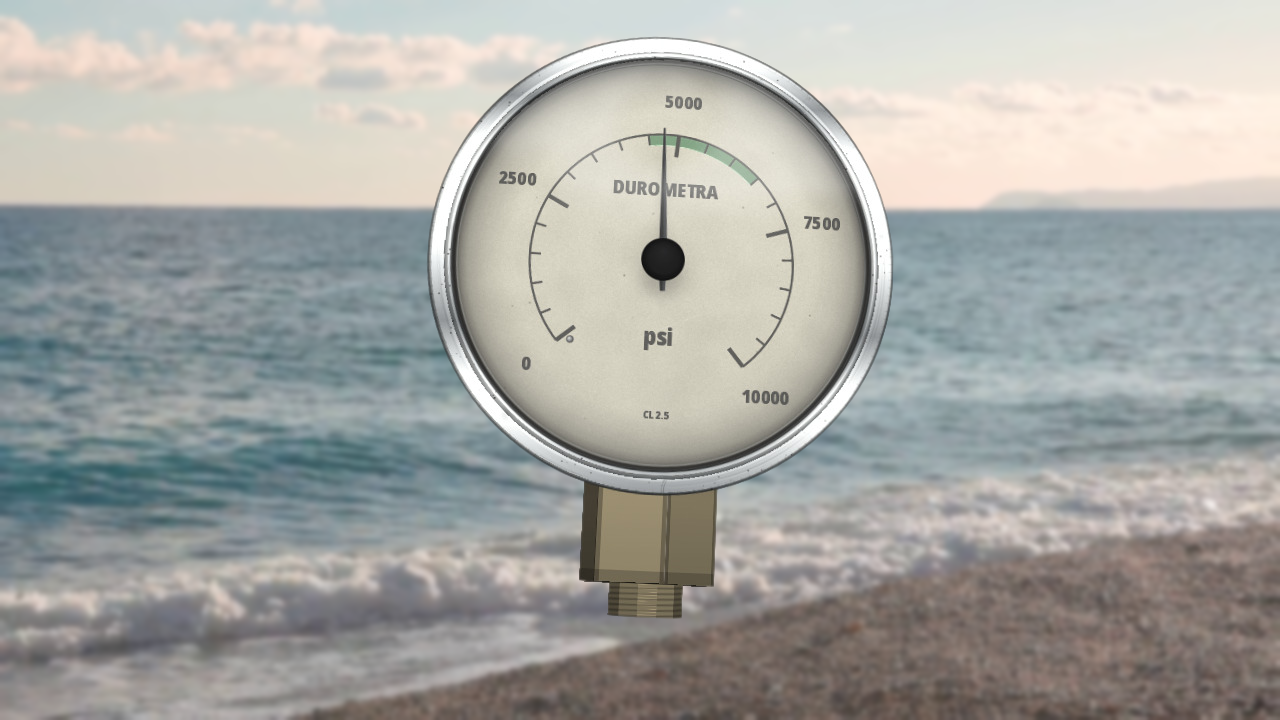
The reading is 4750 psi
